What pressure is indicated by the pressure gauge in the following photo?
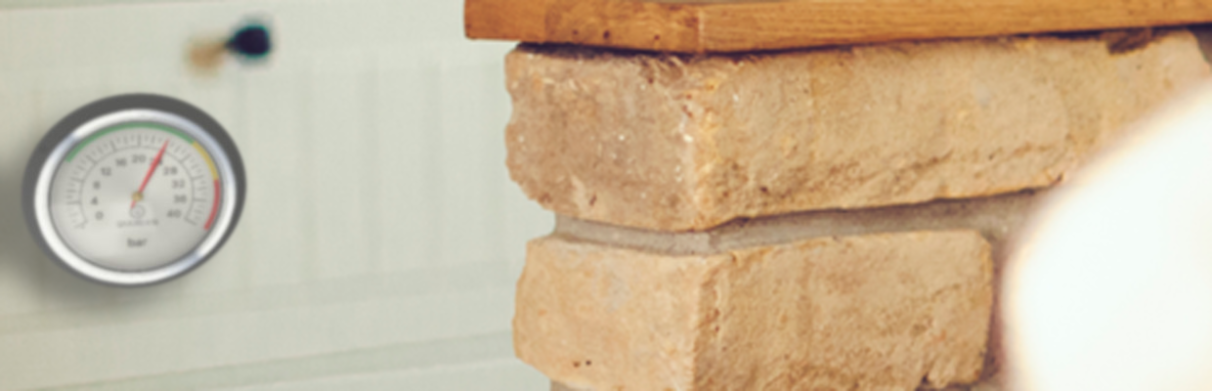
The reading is 24 bar
